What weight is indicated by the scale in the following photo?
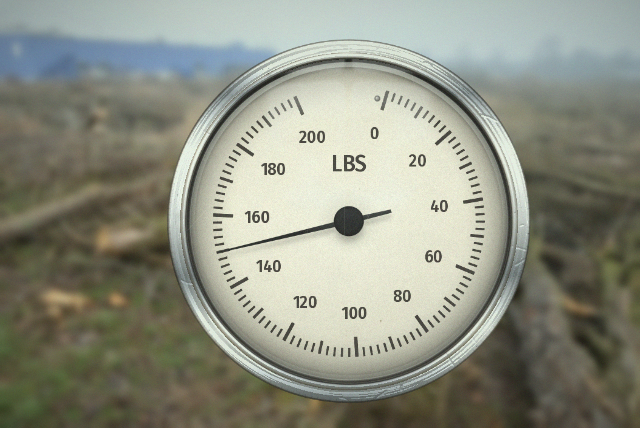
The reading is 150 lb
